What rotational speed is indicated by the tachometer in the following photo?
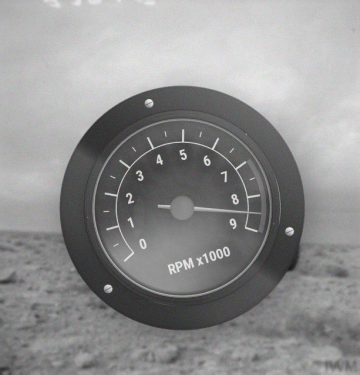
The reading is 8500 rpm
